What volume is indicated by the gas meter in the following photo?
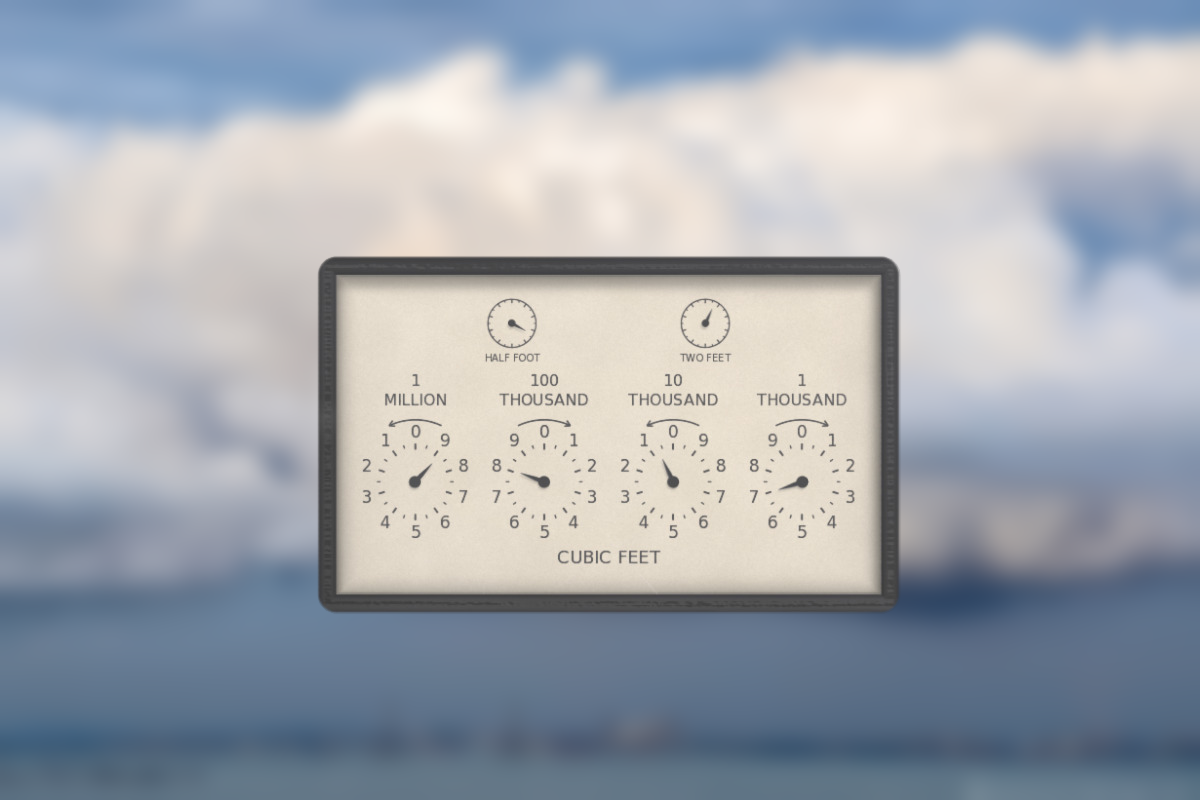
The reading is 880700 ft³
